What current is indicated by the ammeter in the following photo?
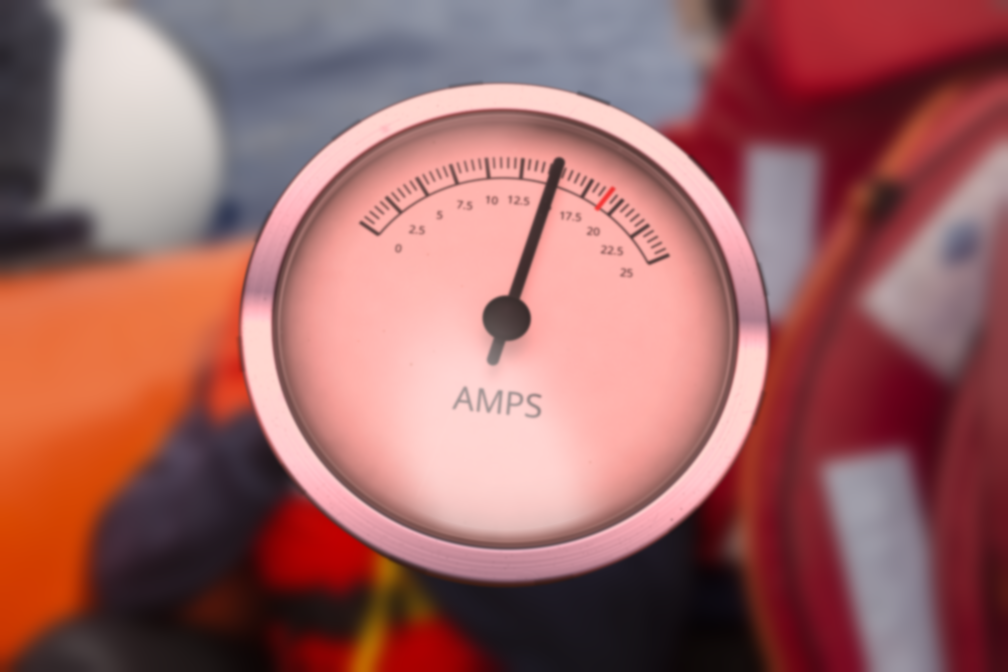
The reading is 15 A
